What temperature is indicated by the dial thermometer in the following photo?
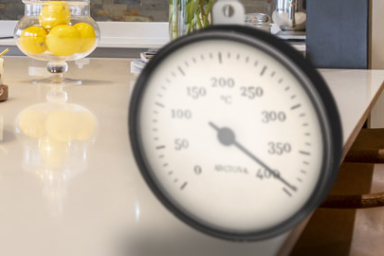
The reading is 390 °C
